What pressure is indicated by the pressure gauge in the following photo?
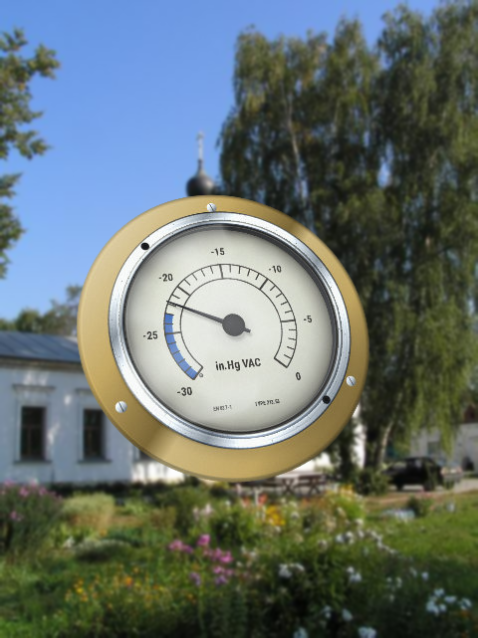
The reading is -22 inHg
